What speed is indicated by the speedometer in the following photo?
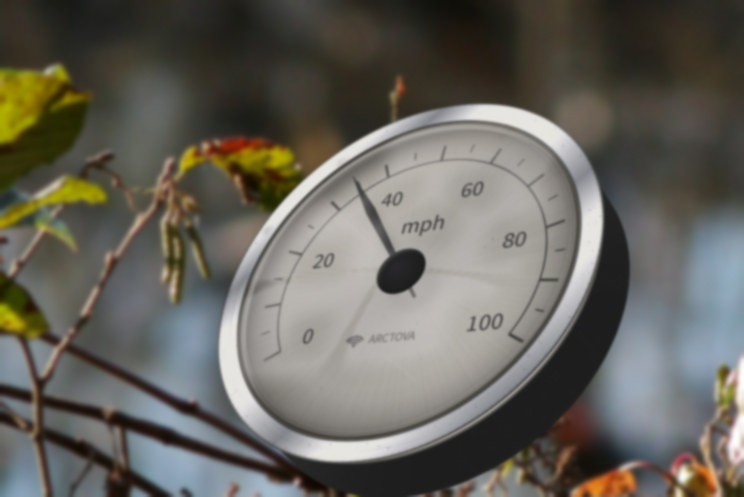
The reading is 35 mph
